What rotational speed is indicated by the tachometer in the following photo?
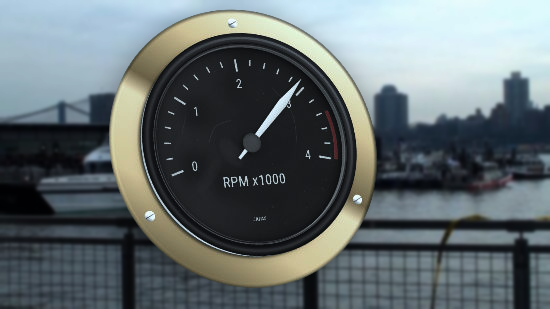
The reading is 2900 rpm
